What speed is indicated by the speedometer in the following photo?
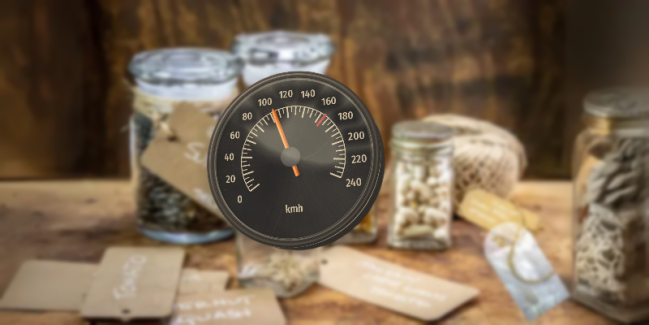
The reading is 105 km/h
